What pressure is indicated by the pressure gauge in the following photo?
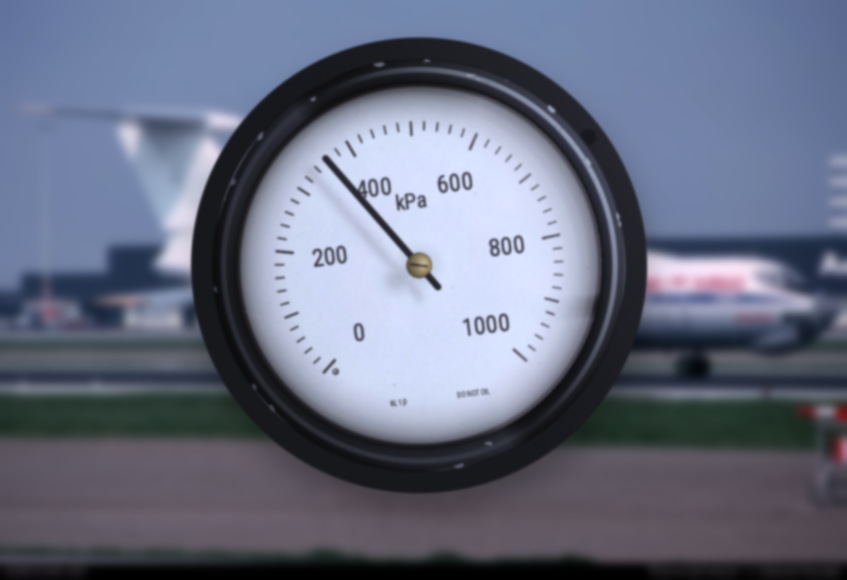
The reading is 360 kPa
